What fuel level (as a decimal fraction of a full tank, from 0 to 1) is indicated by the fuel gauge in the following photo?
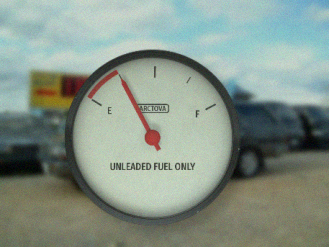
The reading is 0.25
